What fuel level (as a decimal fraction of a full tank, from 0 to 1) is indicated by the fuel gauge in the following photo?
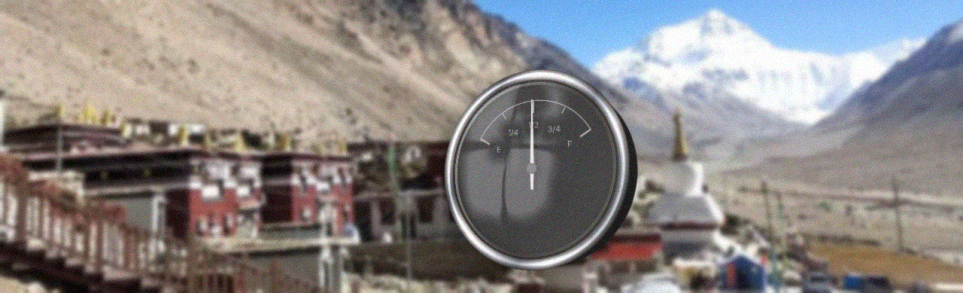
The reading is 0.5
